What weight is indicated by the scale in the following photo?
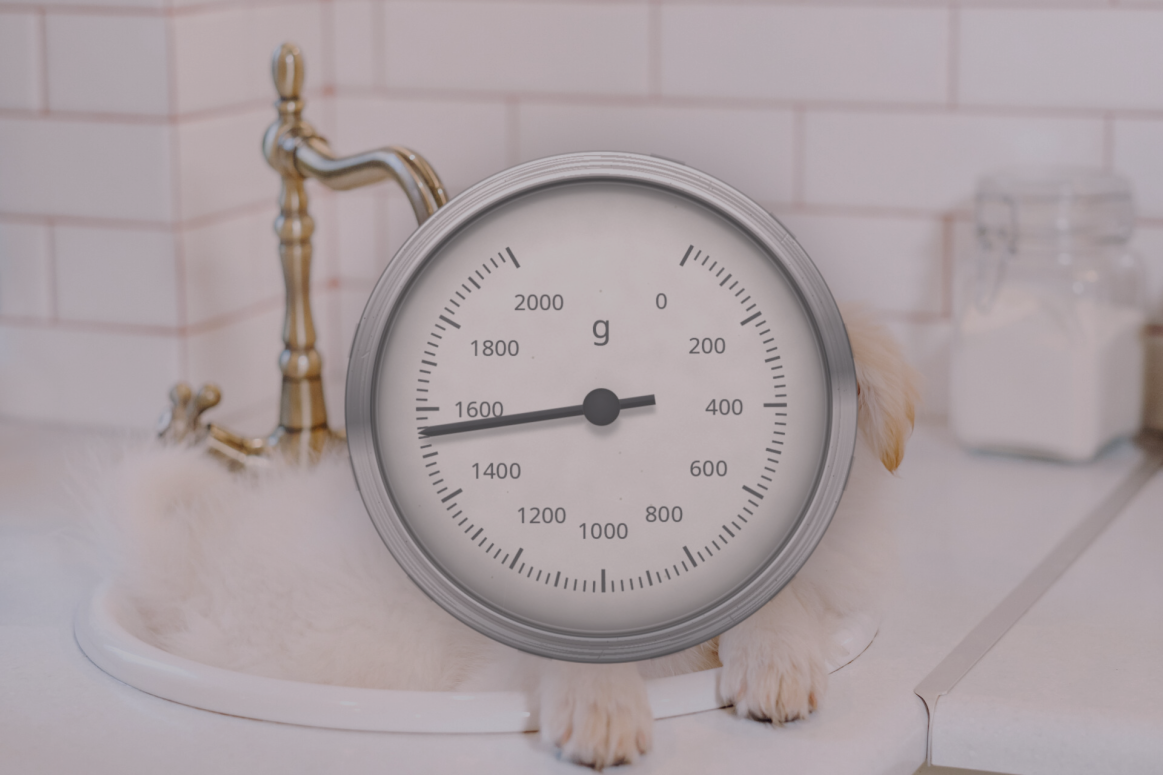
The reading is 1550 g
